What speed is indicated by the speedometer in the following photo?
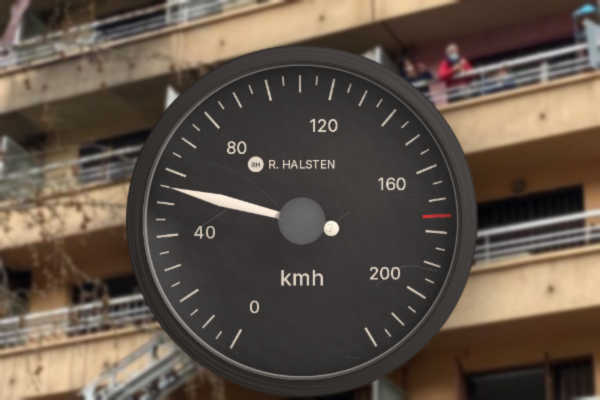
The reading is 55 km/h
